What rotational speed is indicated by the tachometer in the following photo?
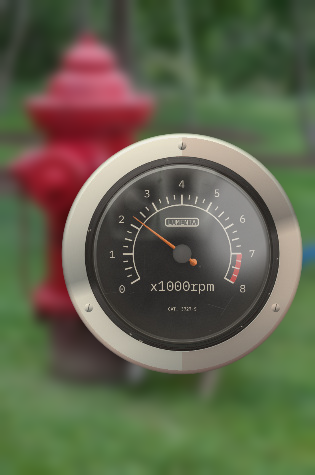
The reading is 2250 rpm
